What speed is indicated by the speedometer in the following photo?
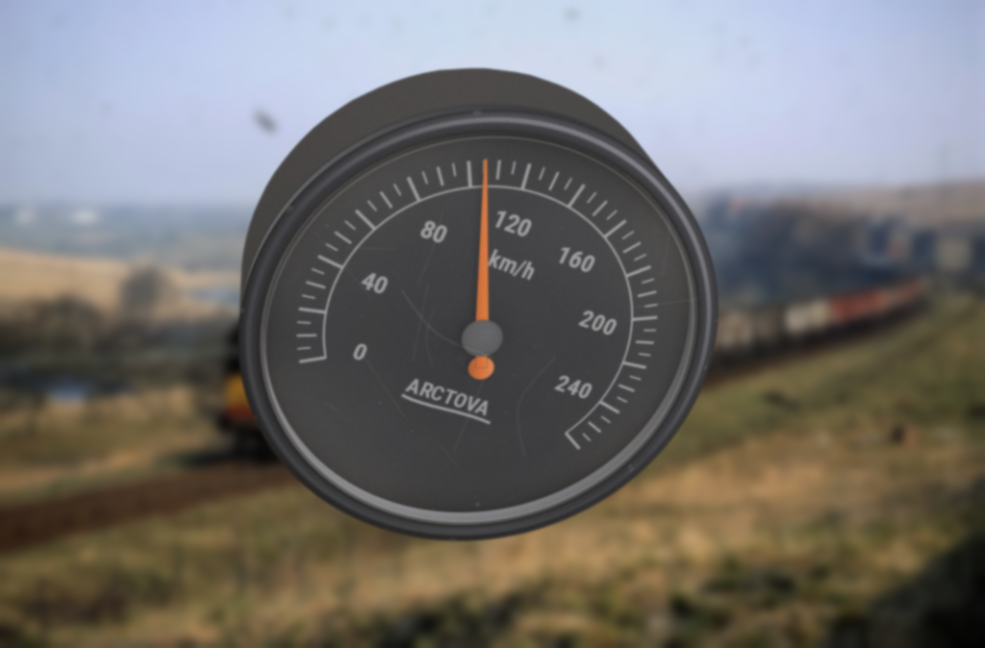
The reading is 105 km/h
